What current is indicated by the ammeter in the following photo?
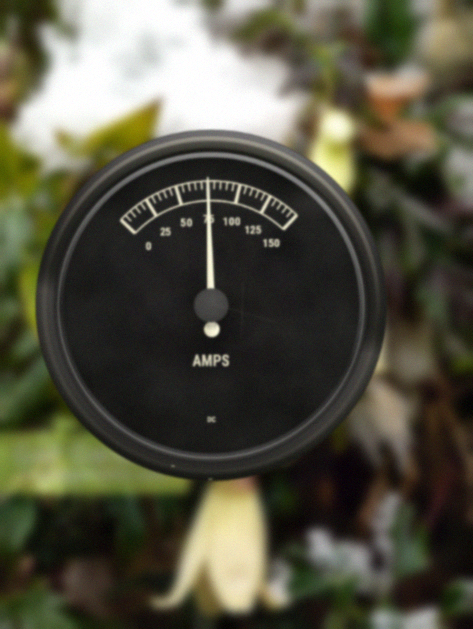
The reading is 75 A
